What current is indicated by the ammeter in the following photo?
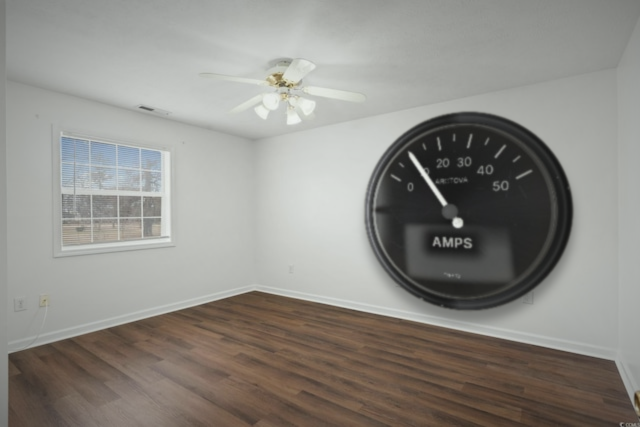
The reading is 10 A
